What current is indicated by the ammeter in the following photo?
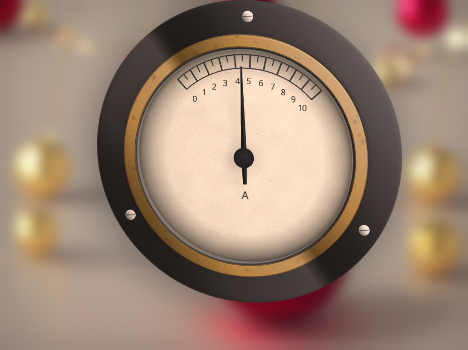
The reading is 4.5 A
